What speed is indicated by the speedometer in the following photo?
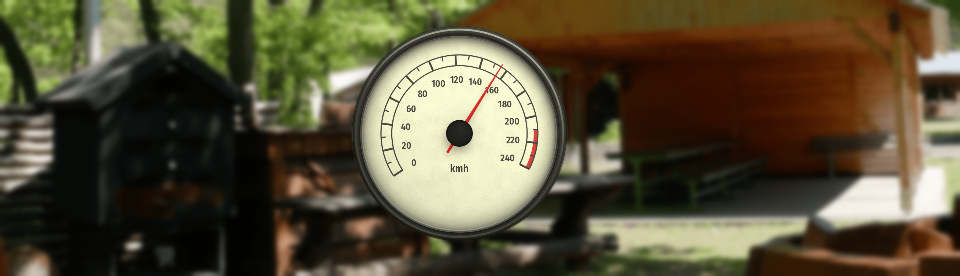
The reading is 155 km/h
